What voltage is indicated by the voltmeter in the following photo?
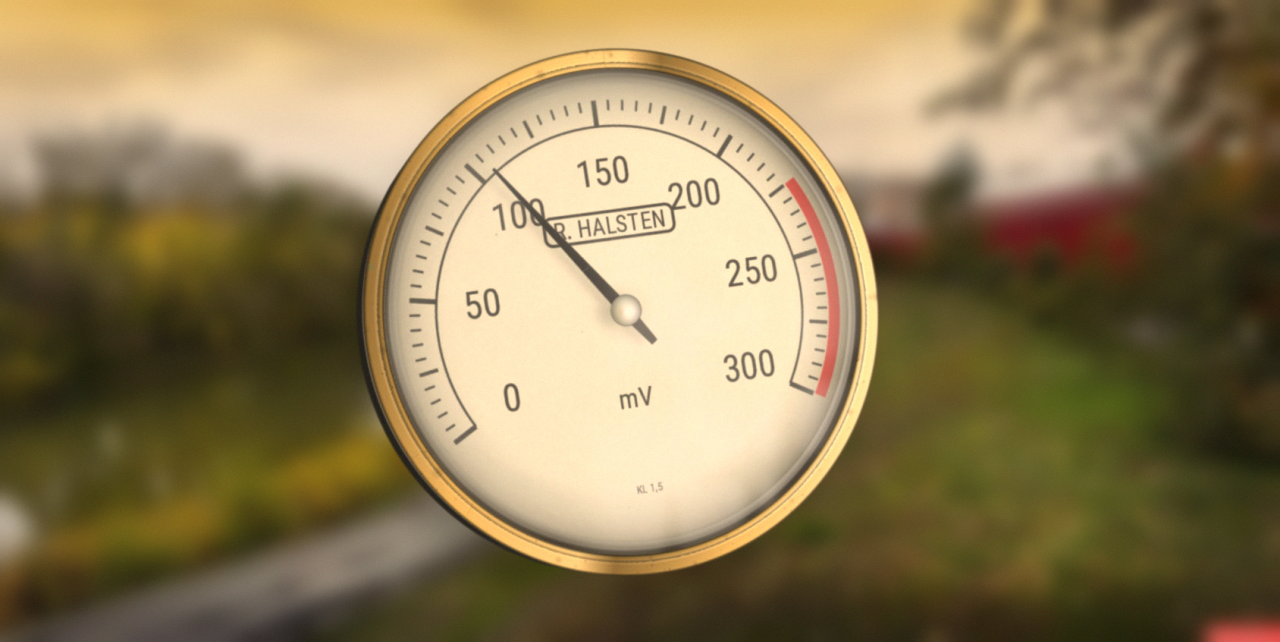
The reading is 105 mV
